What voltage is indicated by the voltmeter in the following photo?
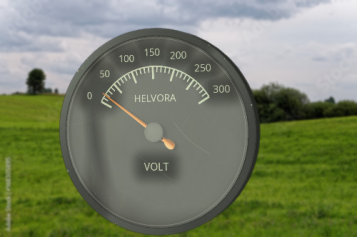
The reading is 20 V
